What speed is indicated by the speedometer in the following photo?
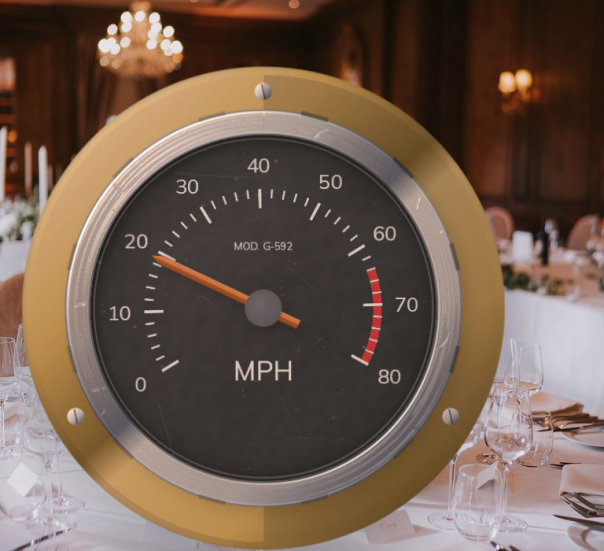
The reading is 19 mph
